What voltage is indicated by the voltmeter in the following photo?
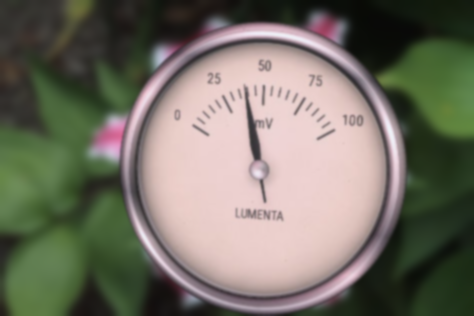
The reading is 40 mV
